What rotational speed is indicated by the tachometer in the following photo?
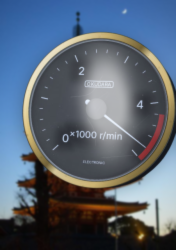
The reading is 4800 rpm
